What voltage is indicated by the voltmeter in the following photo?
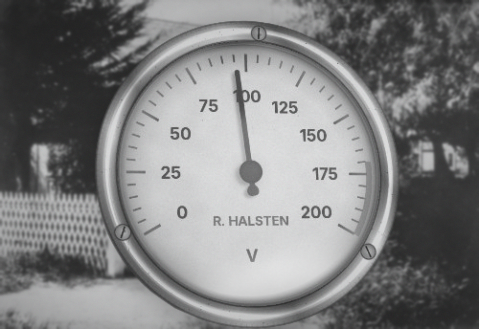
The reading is 95 V
